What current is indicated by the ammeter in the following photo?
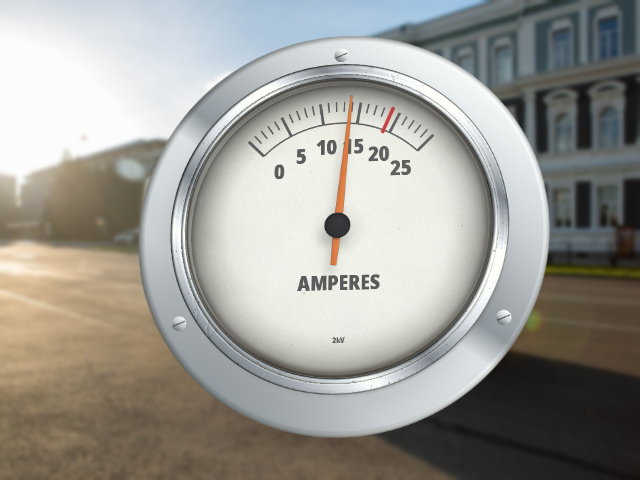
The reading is 14 A
